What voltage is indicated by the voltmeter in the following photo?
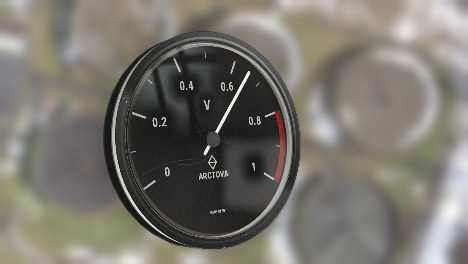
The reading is 0.65 V
